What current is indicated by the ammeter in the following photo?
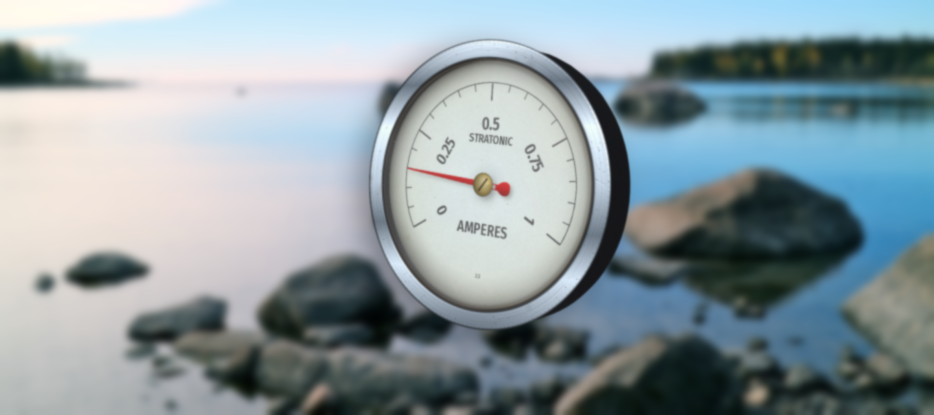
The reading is 0.15 A
